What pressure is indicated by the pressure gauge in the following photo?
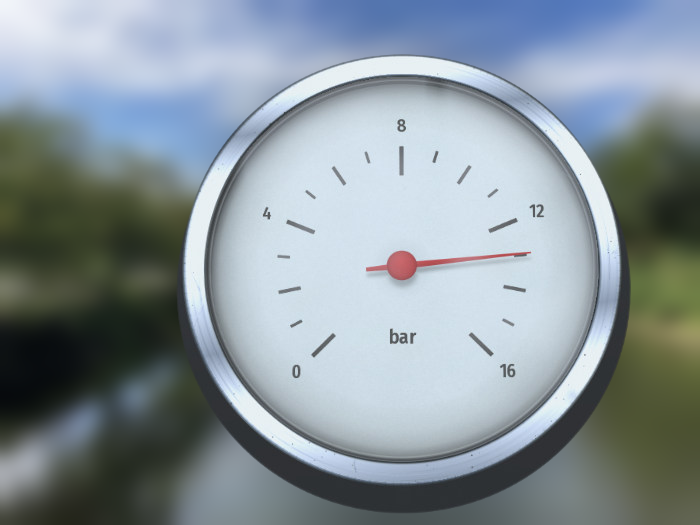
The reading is 13 bar
